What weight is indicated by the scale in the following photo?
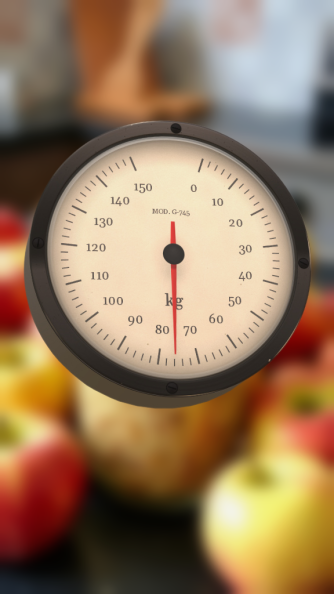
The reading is 76 kg
